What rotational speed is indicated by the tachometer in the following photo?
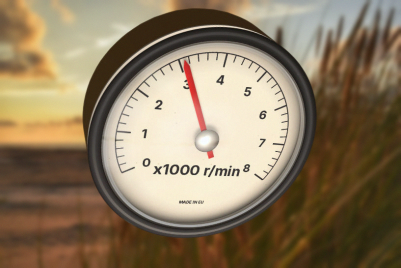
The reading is 3100 rpm
